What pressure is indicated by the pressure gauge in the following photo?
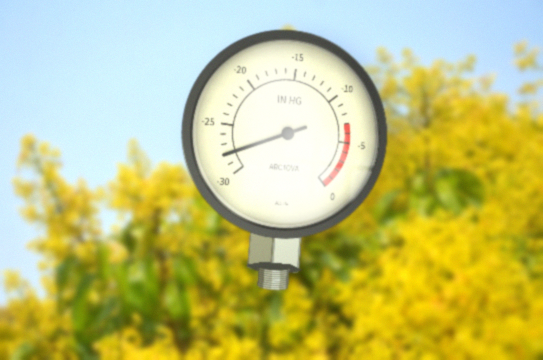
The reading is -28 inHg
